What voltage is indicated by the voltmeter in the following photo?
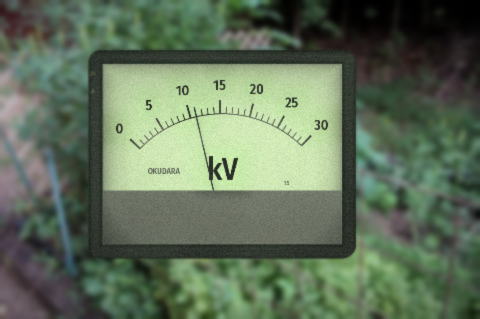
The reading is 11 kV
